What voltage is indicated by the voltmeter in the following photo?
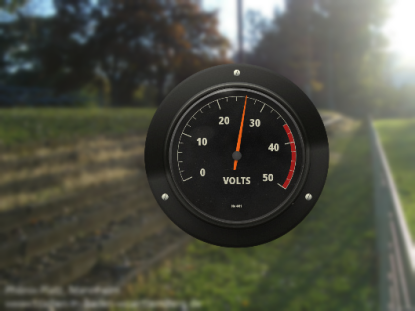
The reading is 26 V
